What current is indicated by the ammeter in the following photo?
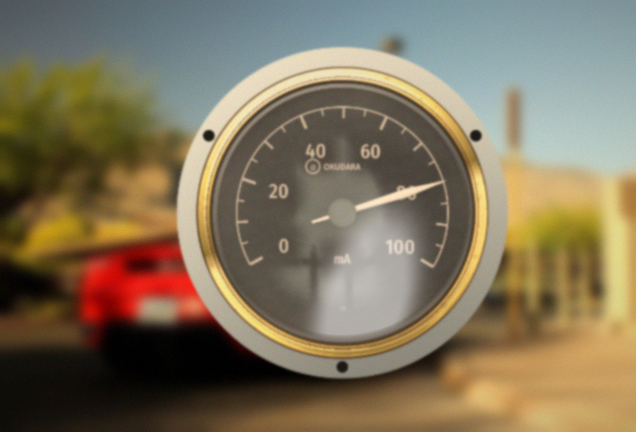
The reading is 80 mA
